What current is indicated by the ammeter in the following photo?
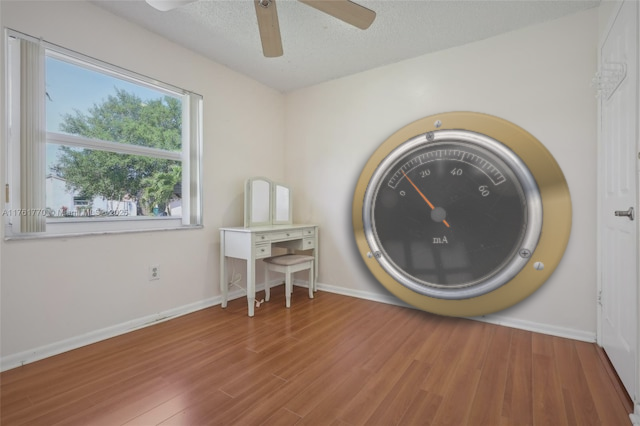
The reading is 10 mA
